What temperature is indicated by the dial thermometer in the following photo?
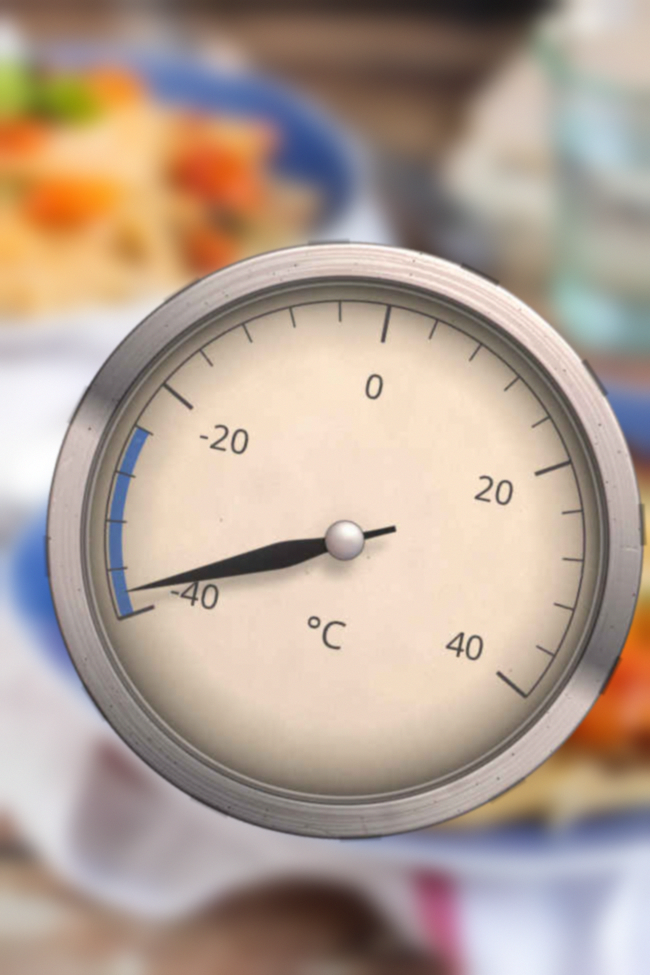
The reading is -38 °C
